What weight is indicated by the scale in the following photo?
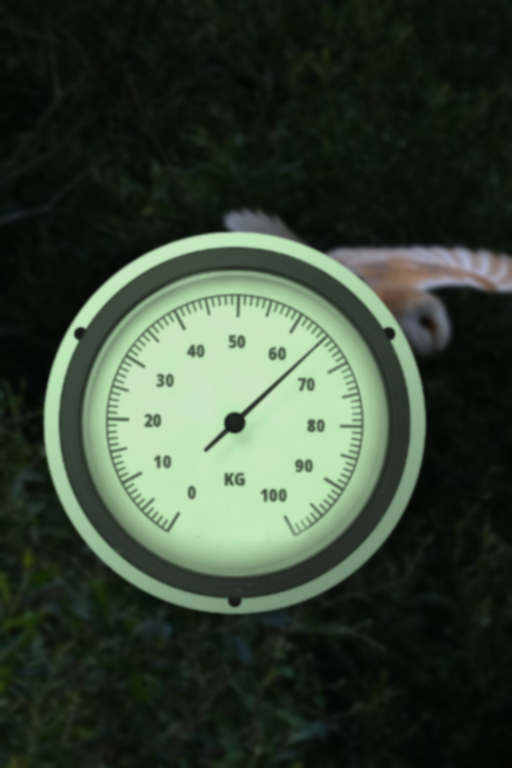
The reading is 65 kg
